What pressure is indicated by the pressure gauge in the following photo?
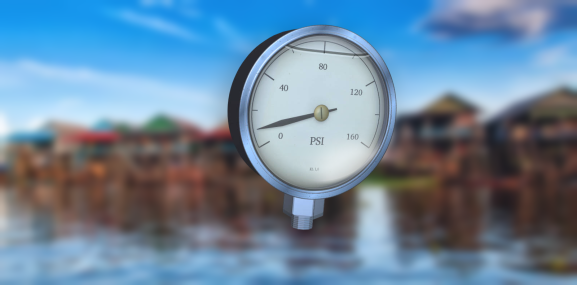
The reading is 10 psi
